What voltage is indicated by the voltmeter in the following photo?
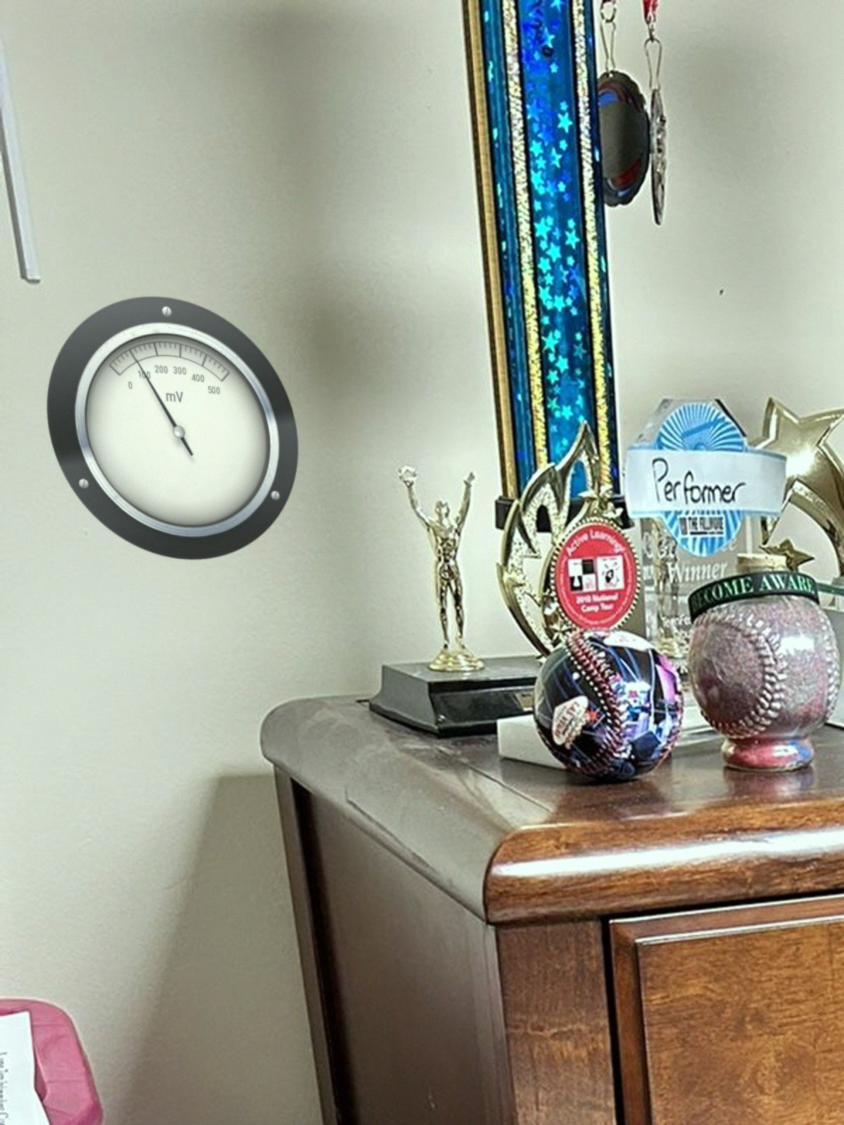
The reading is 100 mV
